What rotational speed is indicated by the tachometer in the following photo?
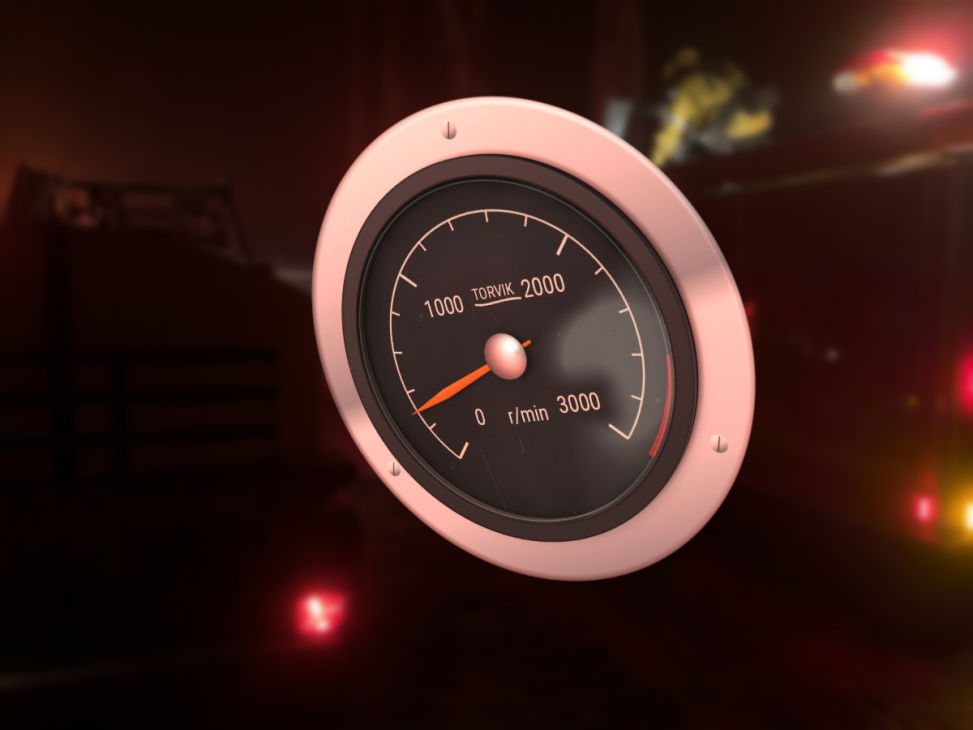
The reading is 300 rpm
